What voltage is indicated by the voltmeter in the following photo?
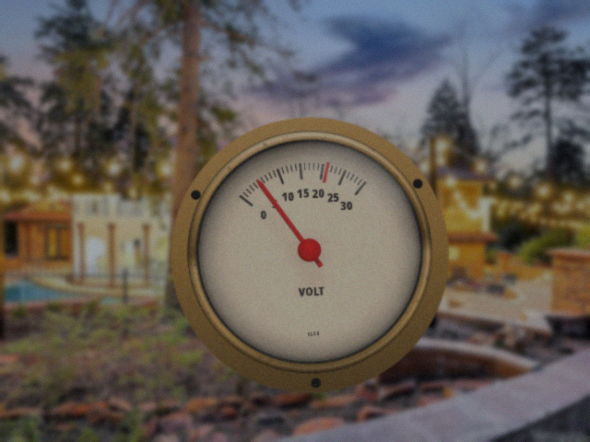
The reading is 5 V
